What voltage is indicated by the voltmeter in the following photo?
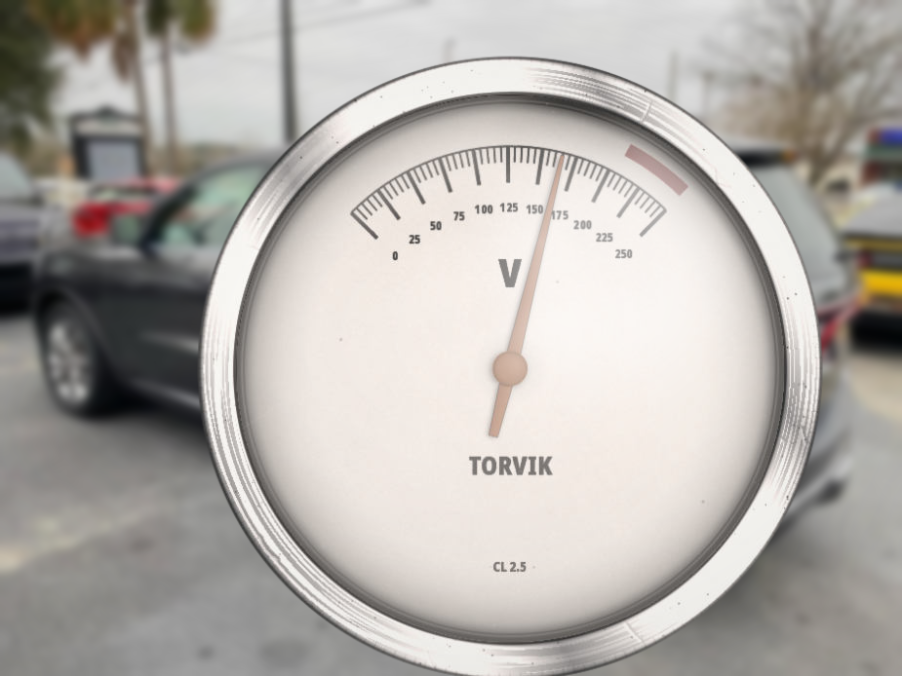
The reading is 165 V
